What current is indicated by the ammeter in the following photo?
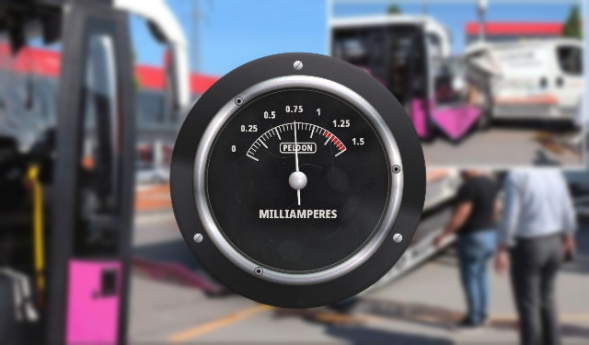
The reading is 0.75 mA
